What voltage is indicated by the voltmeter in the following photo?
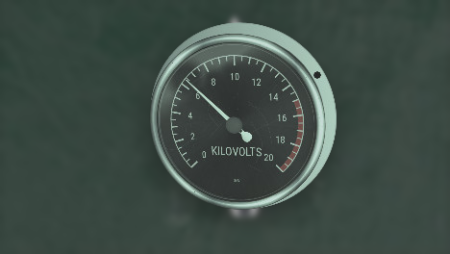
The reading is 6.5 kV
